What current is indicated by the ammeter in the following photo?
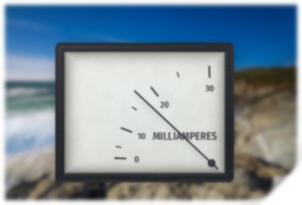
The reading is 17.5 mA
